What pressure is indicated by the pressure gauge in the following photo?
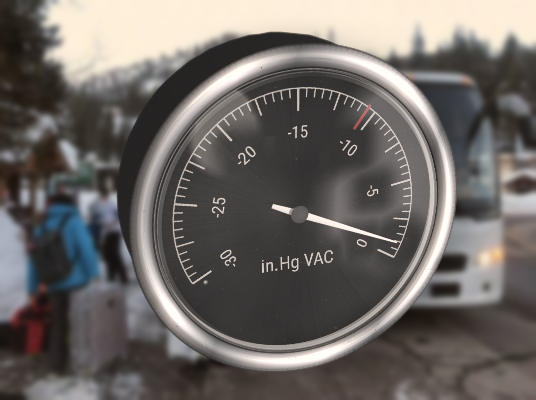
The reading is -1 inHg
